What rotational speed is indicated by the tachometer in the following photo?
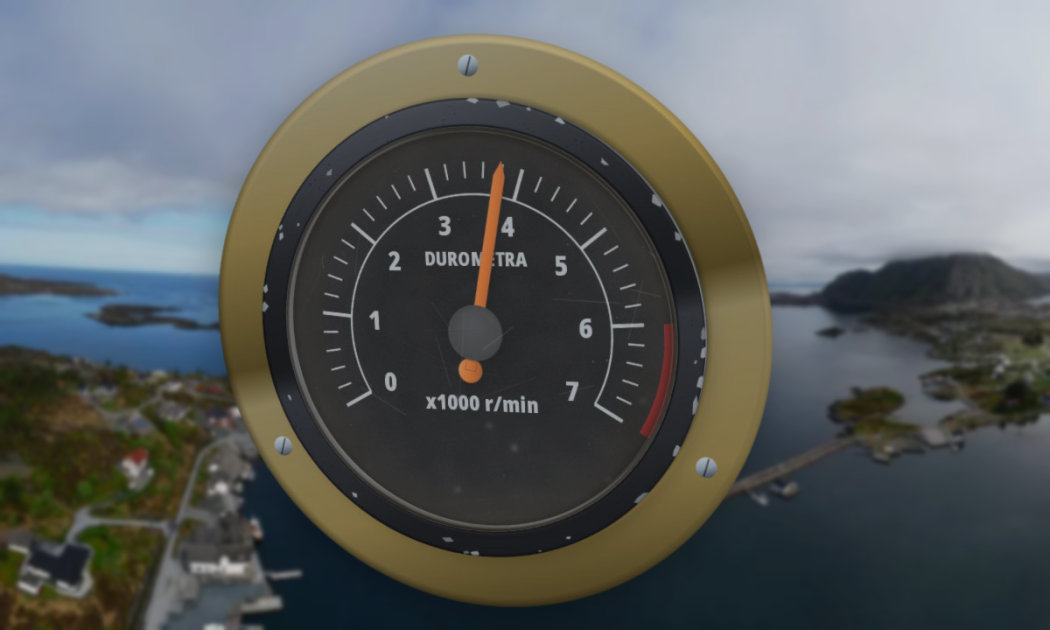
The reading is 3800 rpm
